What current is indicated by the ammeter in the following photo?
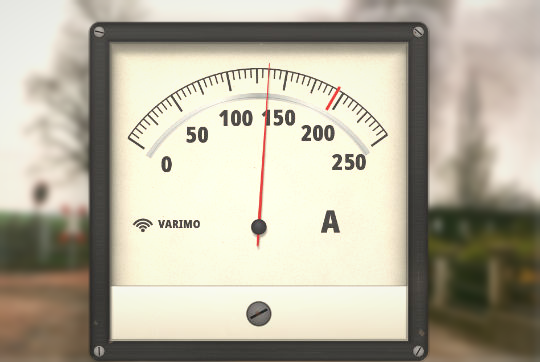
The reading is 135 A
